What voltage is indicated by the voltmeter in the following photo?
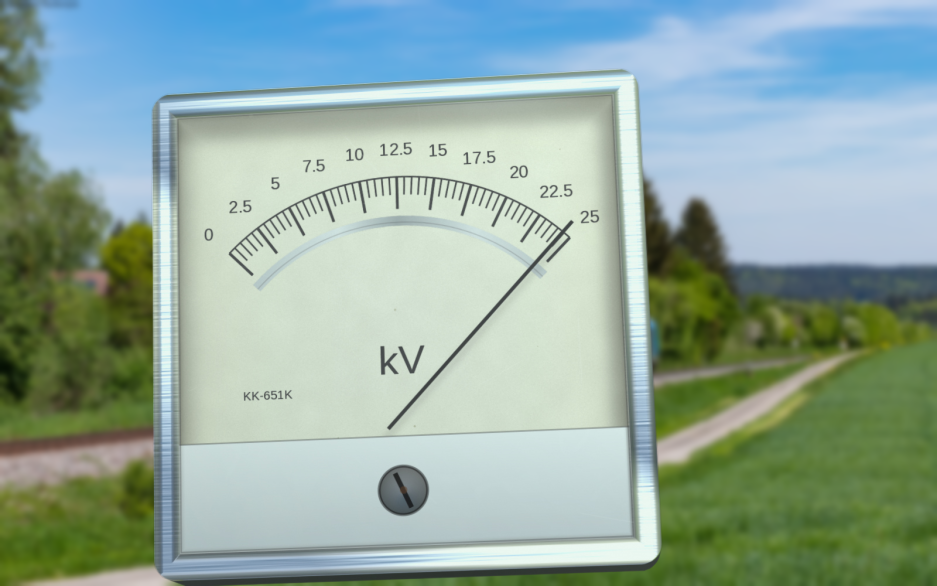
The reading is 24.5 kV
